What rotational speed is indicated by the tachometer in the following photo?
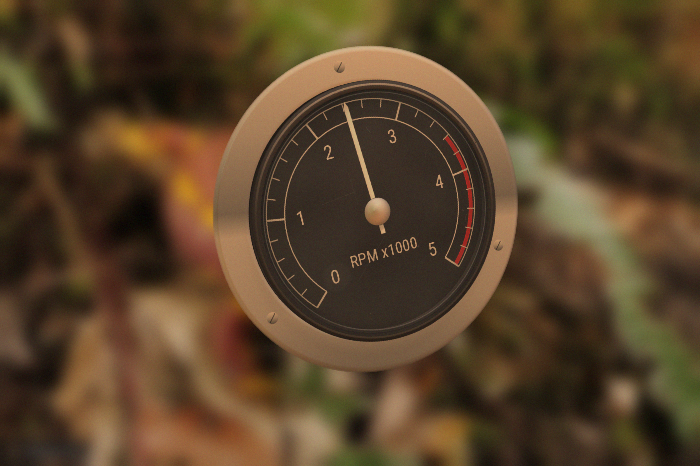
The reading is 2400 rpm
